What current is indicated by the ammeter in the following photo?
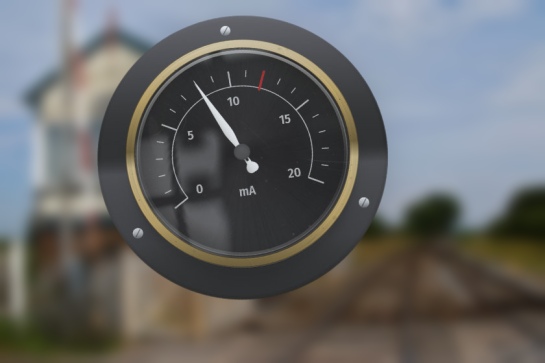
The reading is 8 mA
